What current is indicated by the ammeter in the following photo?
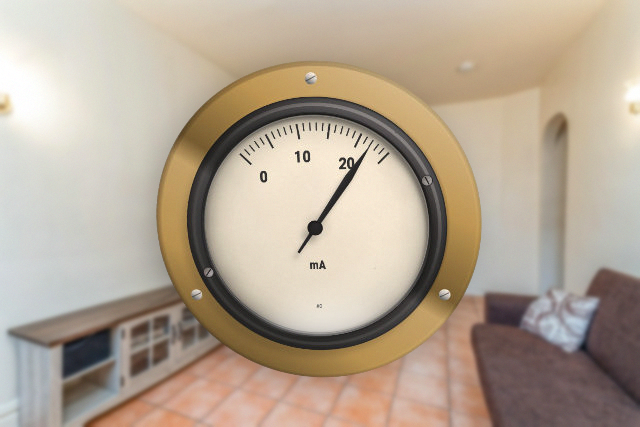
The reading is 22 mA
